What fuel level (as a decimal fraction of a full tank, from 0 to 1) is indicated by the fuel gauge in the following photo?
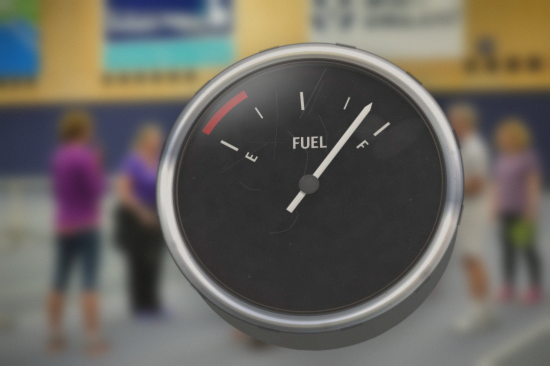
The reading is 0.875
